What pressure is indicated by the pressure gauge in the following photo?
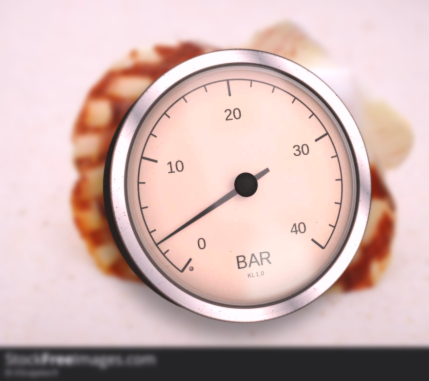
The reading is 3 bar
